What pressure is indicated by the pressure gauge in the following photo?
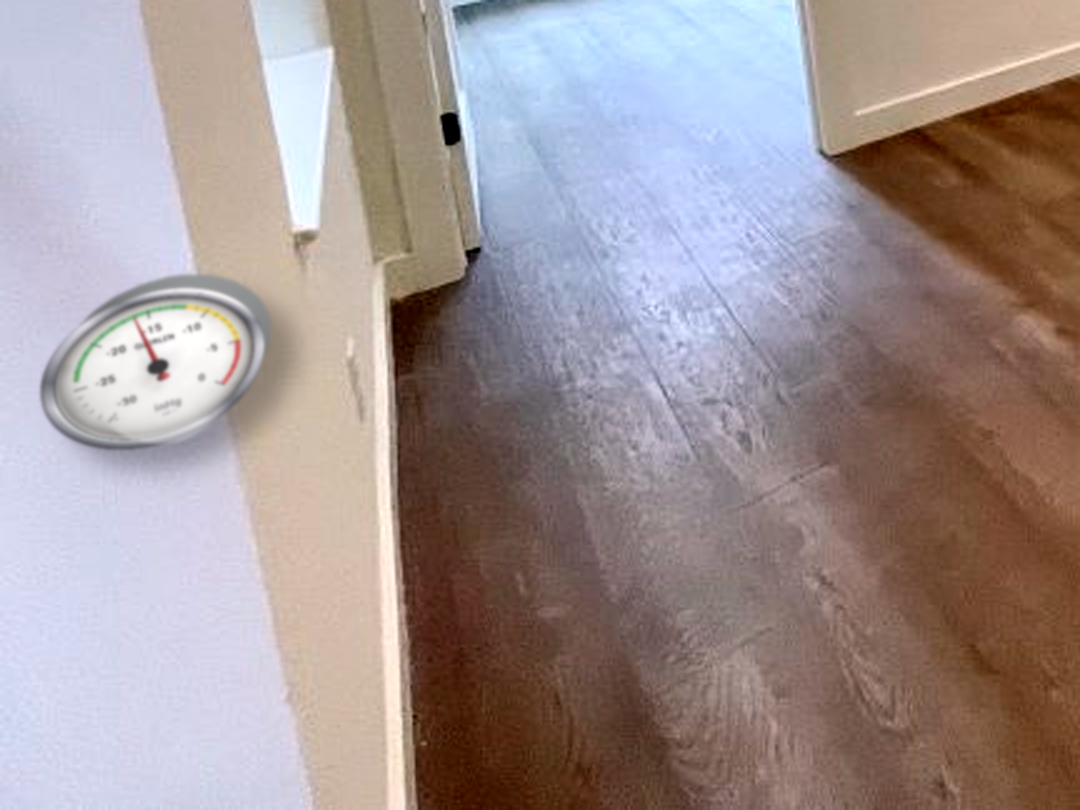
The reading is -16 inHg
